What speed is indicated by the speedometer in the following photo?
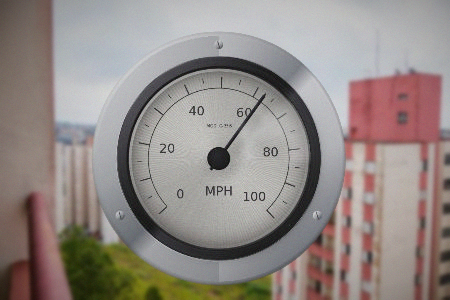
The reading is 62.5 mph
